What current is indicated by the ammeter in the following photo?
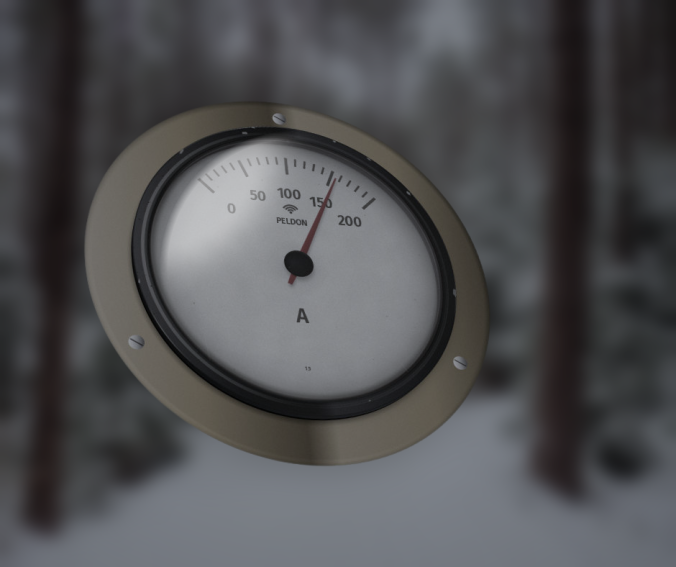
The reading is 155 A
